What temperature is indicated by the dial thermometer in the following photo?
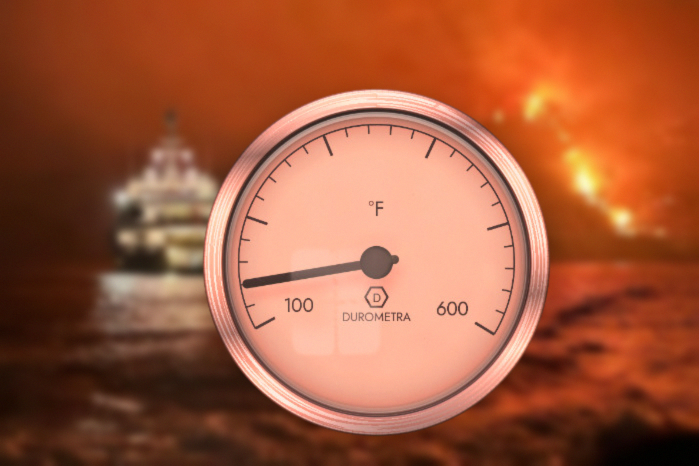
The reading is 140 °F
